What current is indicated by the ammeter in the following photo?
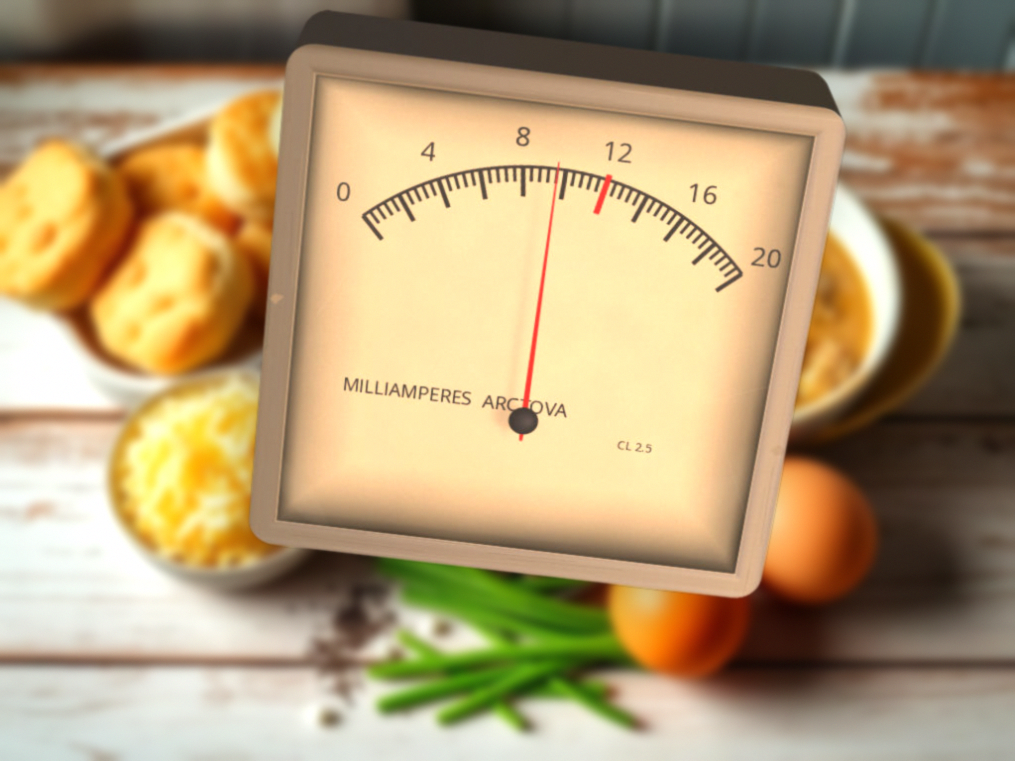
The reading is 9.6 mA
